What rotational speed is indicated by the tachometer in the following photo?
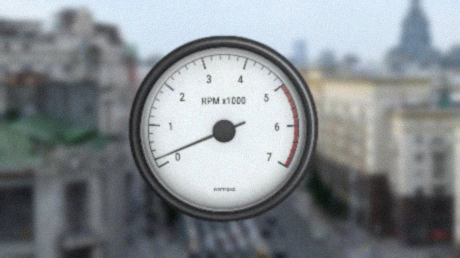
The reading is 200 rpm
